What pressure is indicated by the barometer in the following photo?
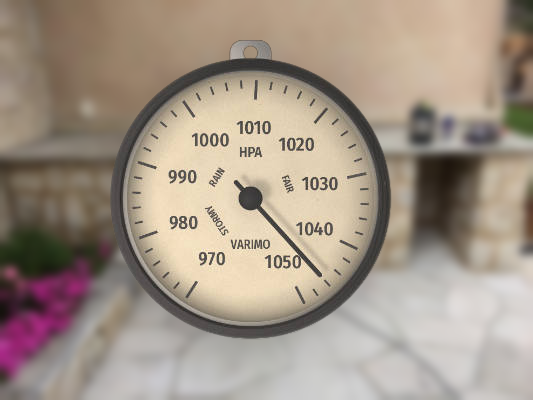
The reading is 1046 hPa
